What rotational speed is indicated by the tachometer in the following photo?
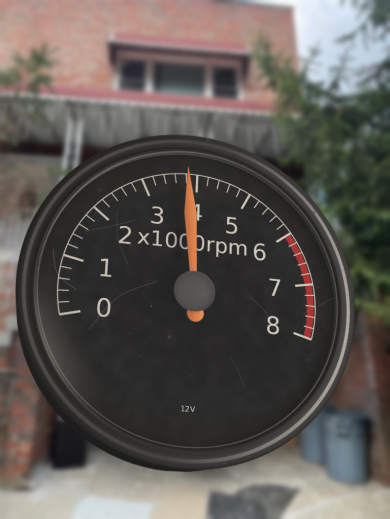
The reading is 3800 rpm
